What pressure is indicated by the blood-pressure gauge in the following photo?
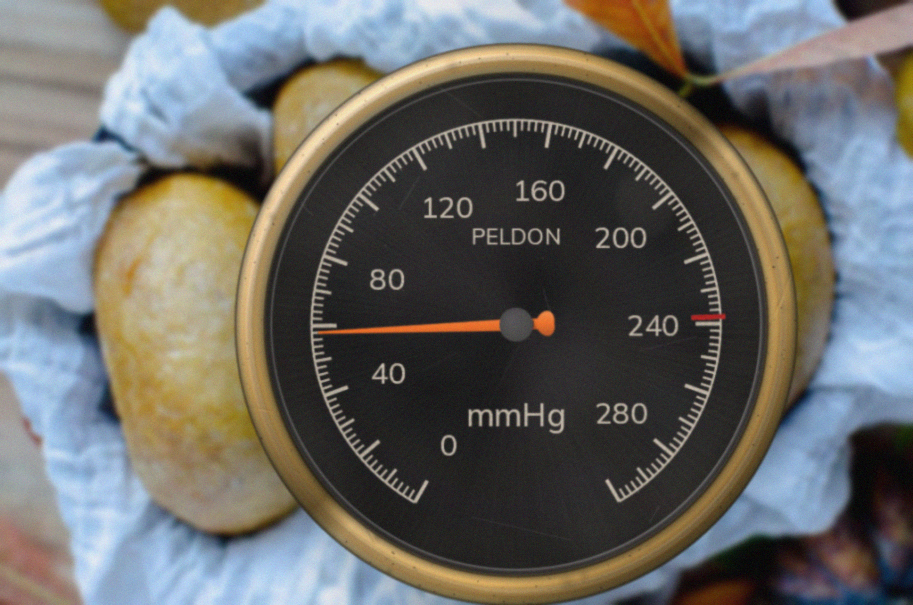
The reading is 58 mmHg
